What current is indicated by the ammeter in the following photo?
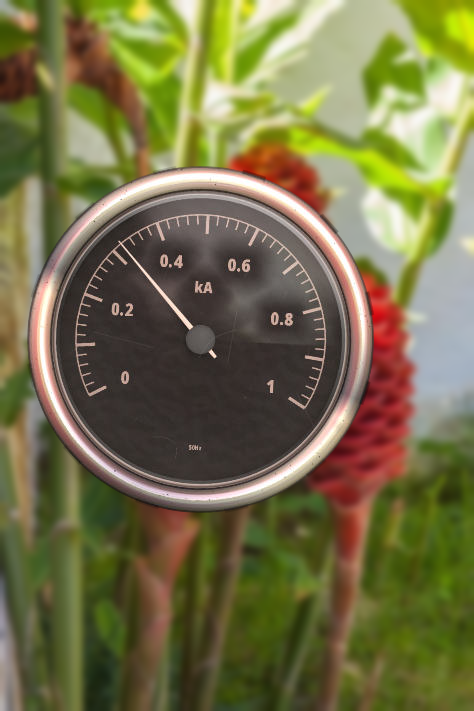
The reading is 0.32 kA
